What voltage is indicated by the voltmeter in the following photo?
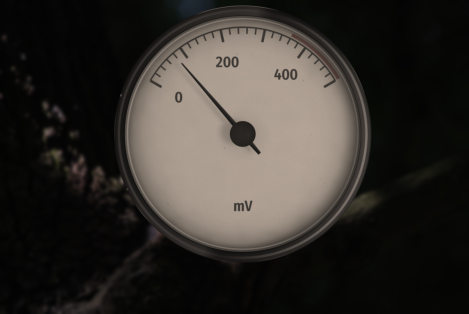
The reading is 80 mV
